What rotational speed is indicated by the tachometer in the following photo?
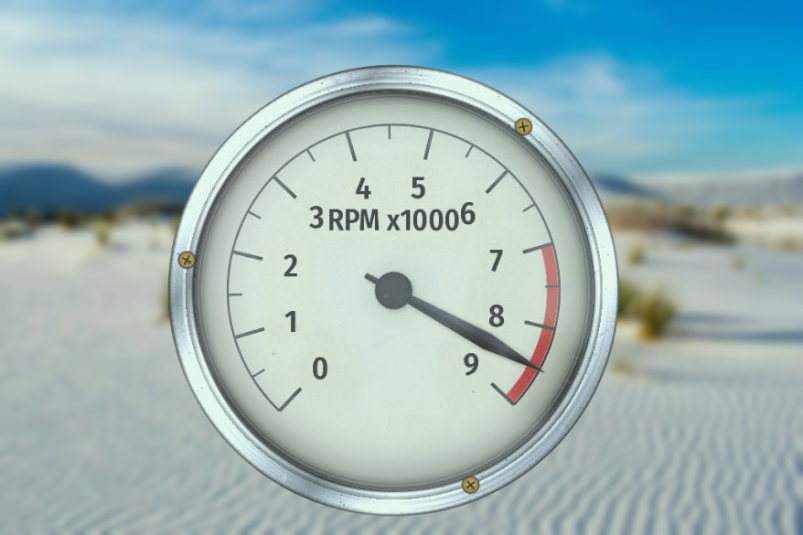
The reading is 8500 rpm
